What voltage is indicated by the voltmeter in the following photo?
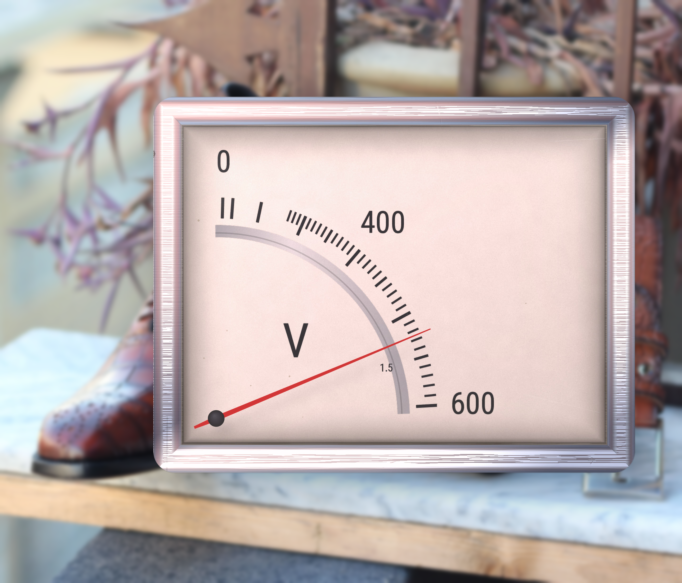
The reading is 525 V
